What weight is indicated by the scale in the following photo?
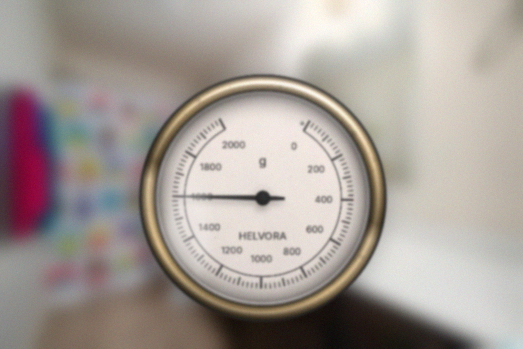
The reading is 1600 g
